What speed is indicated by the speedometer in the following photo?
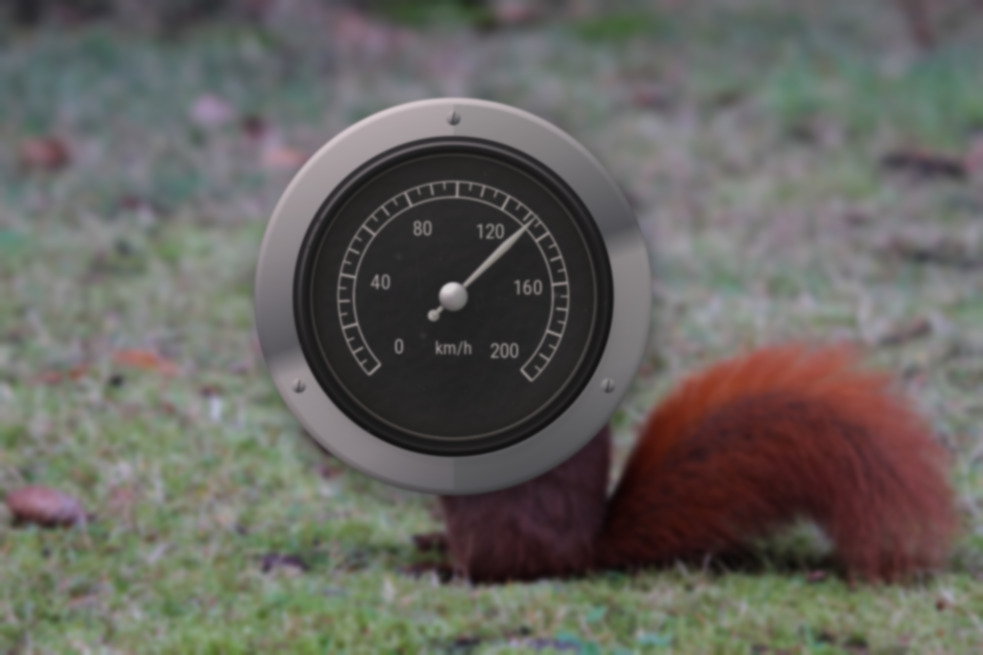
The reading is 132.5 km/h
